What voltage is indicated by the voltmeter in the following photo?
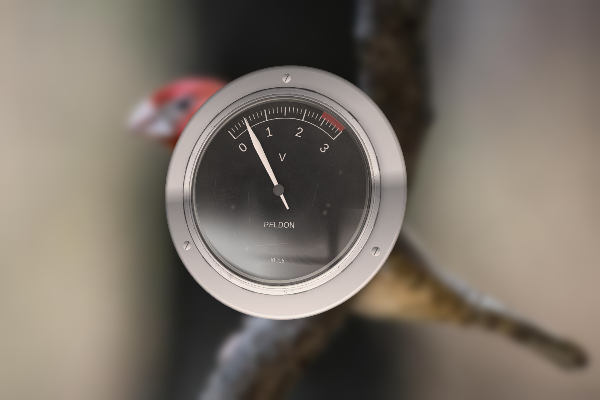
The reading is 0.5 V
